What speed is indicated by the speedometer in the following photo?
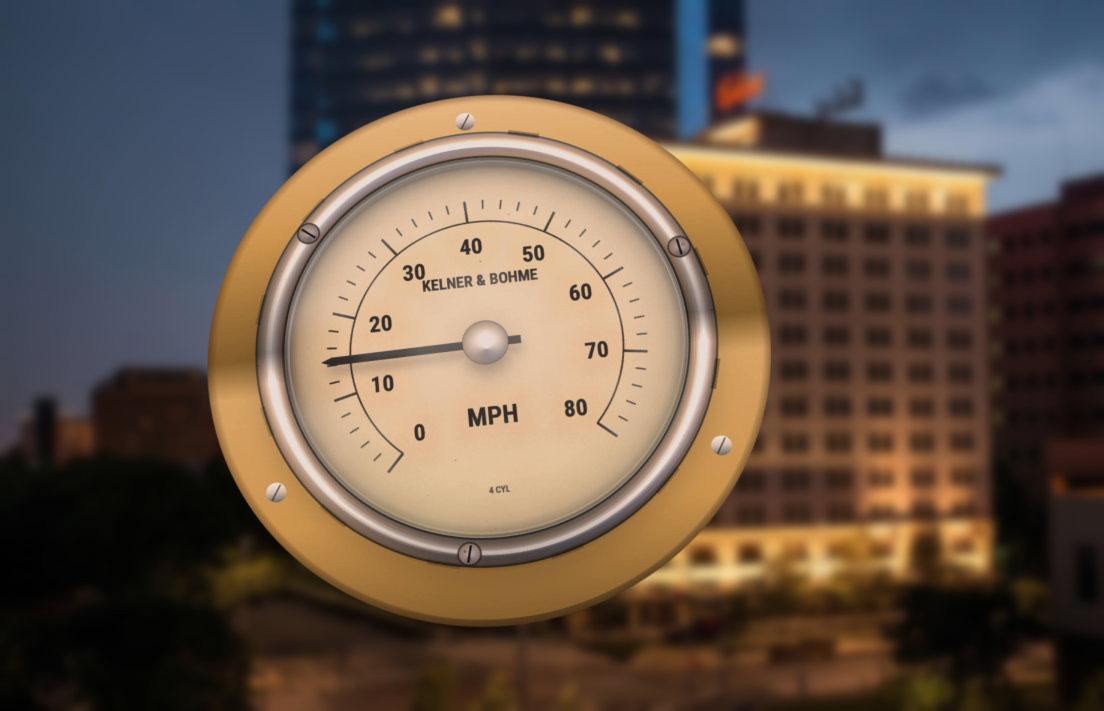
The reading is 14 mph
